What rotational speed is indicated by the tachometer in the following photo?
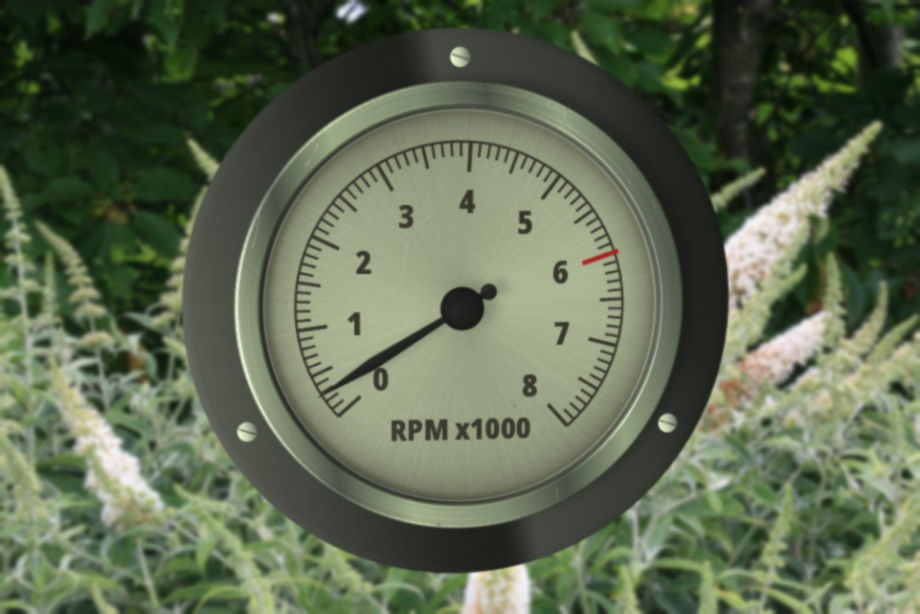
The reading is 300 rpm
